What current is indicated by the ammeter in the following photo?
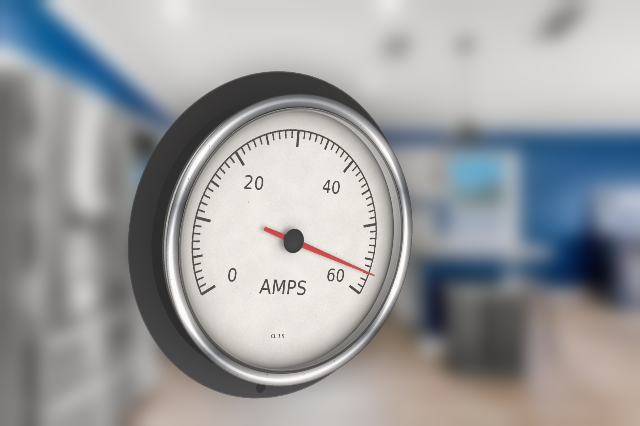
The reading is 57 A
